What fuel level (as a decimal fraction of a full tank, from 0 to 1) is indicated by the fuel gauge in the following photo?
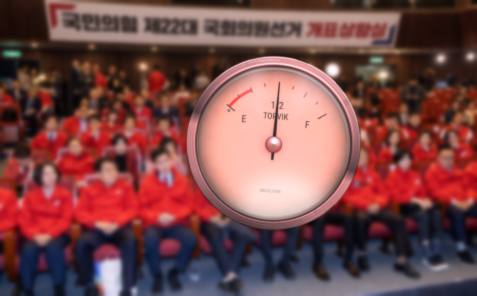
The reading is 0.5
